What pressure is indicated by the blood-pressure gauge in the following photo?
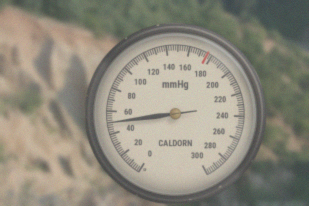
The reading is 50 mmHg
